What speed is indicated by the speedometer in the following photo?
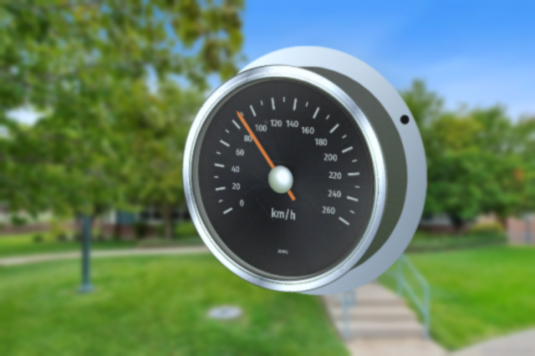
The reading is 90 km/h
